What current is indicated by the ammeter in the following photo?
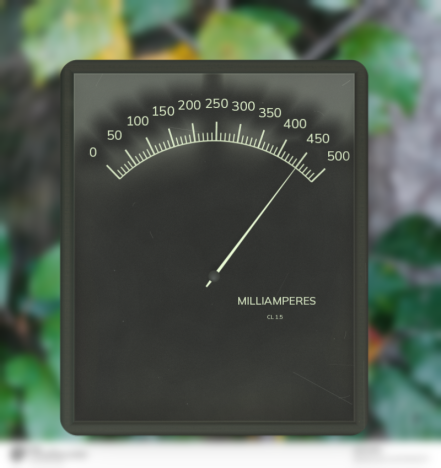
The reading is 450 mA
